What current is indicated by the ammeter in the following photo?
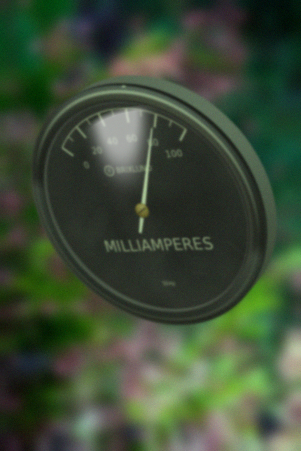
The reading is 80 mA
